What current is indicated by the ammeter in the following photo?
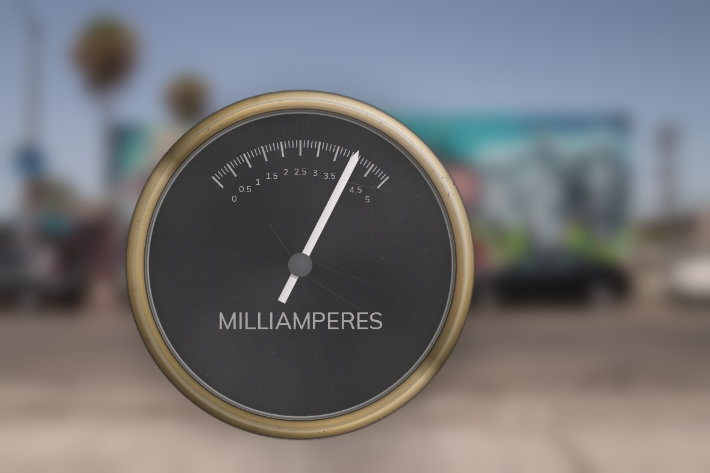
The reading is 4 mA
